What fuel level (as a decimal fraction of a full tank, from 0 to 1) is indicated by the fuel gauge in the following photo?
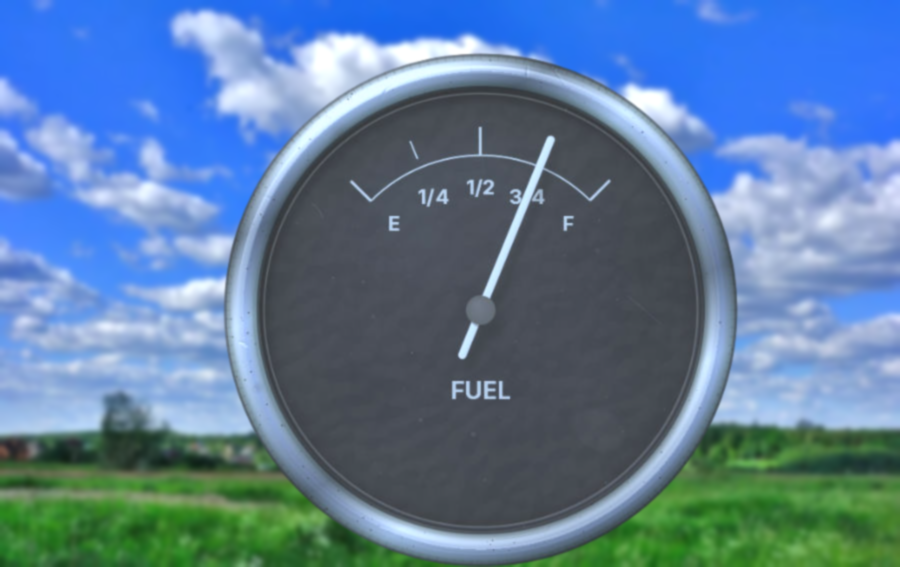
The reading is 0.75
